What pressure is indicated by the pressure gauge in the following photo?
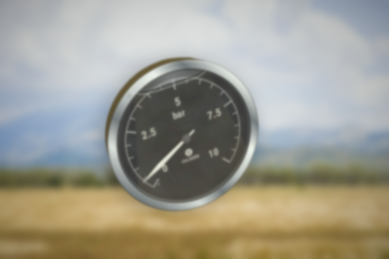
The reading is 0.5 bar
